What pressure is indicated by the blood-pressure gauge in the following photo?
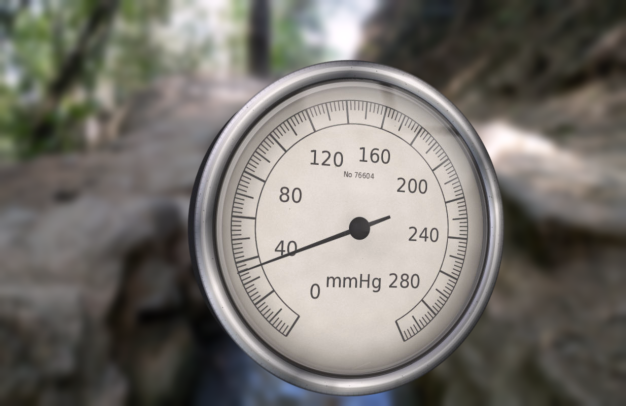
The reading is 36 mmHg
